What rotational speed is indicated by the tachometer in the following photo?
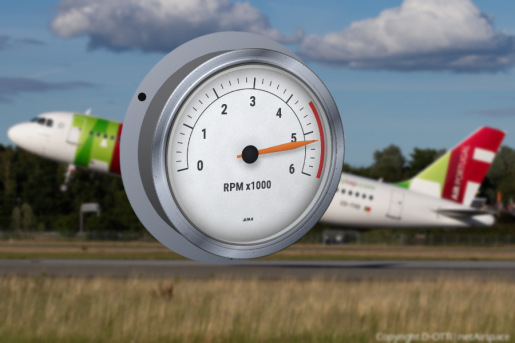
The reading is 5200 rpm
